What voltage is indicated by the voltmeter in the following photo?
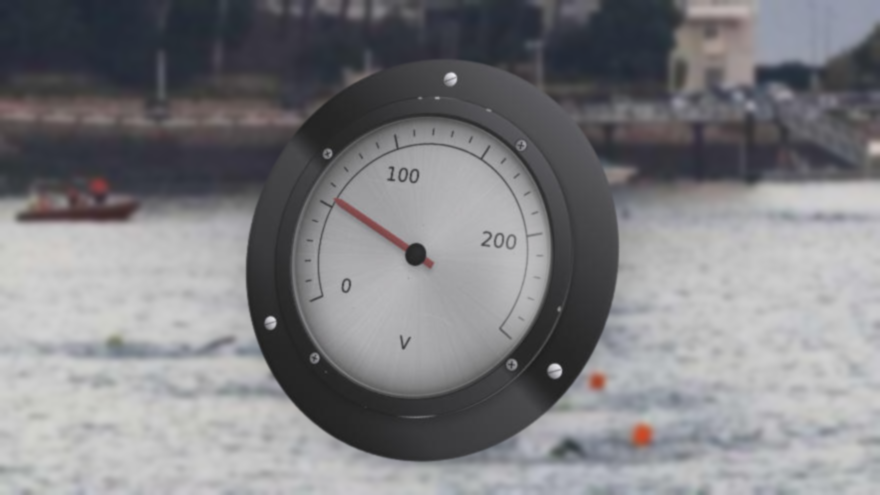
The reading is 55 V
